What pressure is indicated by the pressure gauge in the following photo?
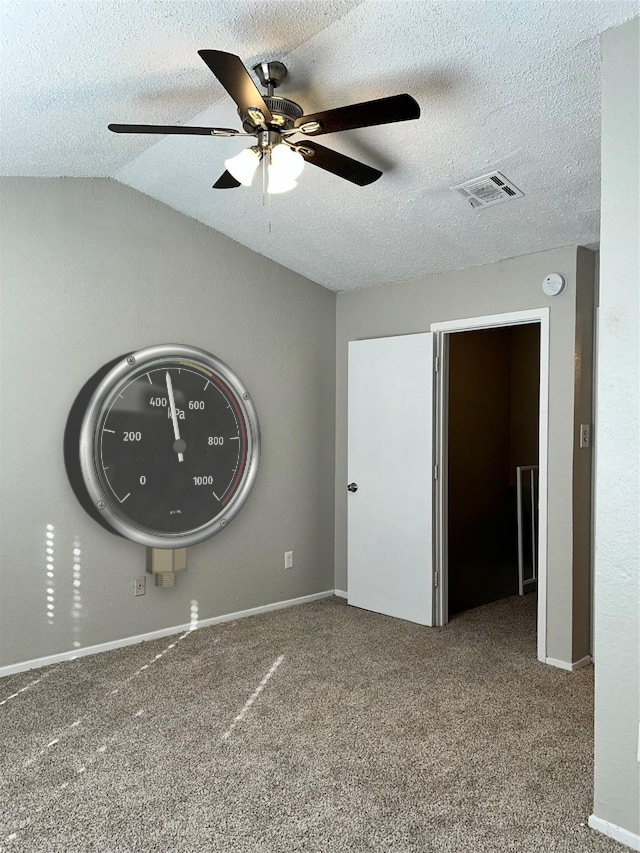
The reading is 450 kPa
